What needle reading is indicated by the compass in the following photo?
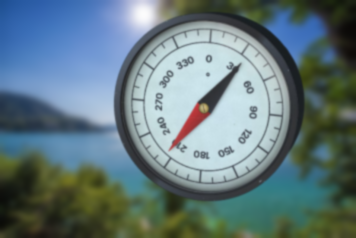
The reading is 215 °
